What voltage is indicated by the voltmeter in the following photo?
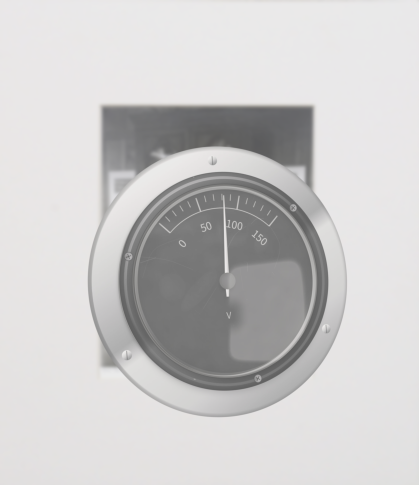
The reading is 80 V
